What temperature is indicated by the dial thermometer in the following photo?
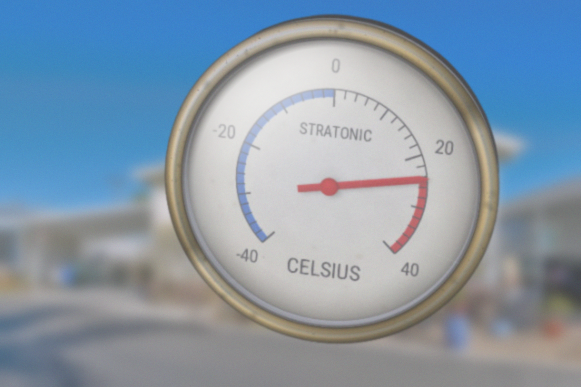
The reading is 24 °C
